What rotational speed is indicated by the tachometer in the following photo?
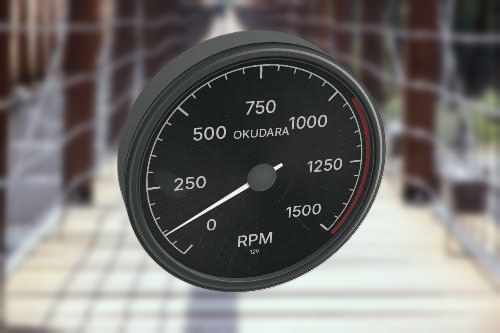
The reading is 100 rpm
